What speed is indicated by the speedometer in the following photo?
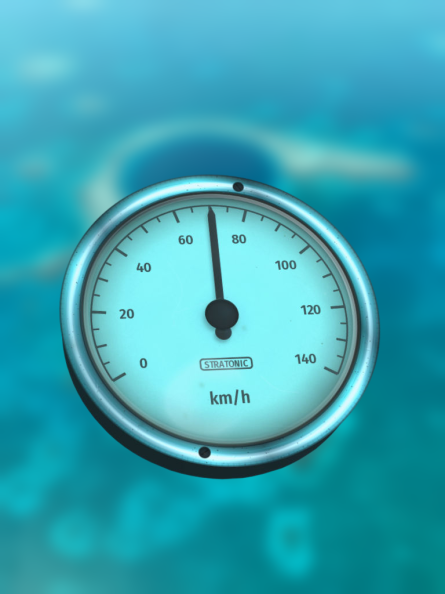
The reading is 70 km/h
